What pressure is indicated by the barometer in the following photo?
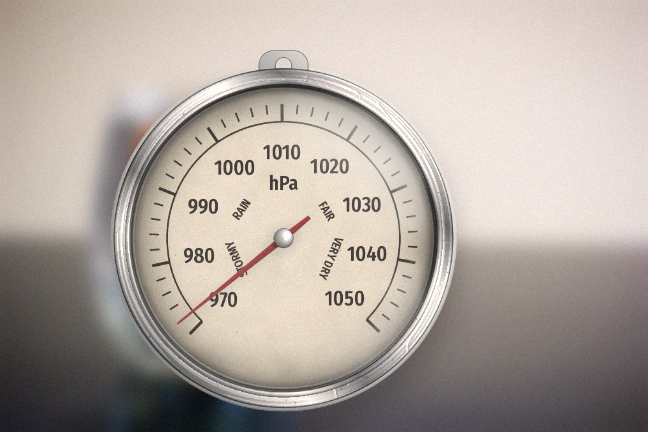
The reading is 972 hPa
